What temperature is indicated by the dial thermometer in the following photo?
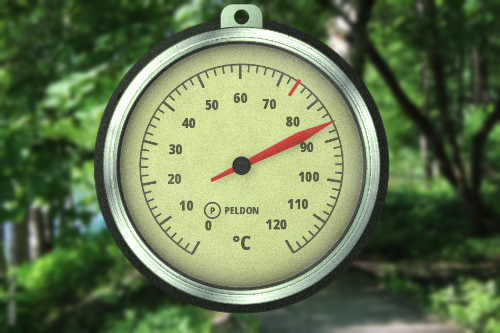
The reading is 86 °C
